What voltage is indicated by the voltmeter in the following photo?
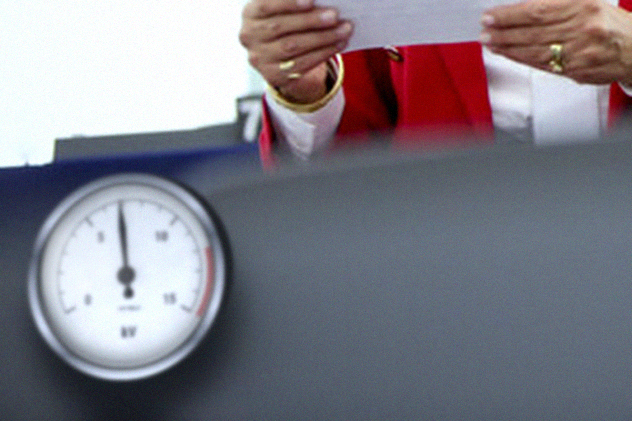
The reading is 7 kV
